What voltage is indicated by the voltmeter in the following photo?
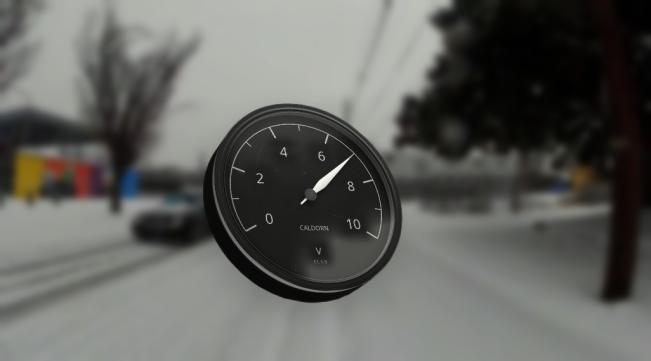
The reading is 7 V
